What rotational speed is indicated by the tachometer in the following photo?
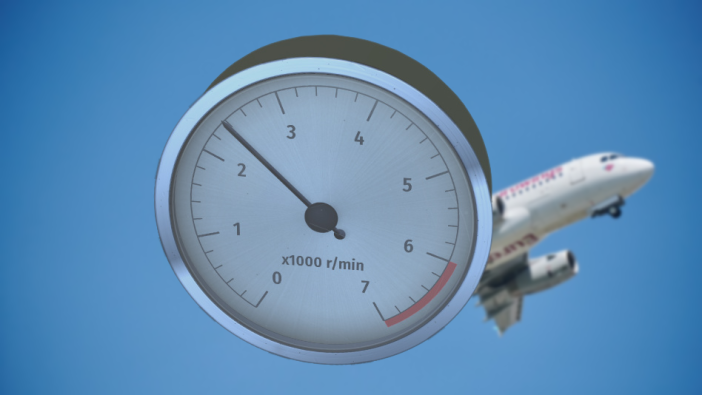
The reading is 2400 rpm
